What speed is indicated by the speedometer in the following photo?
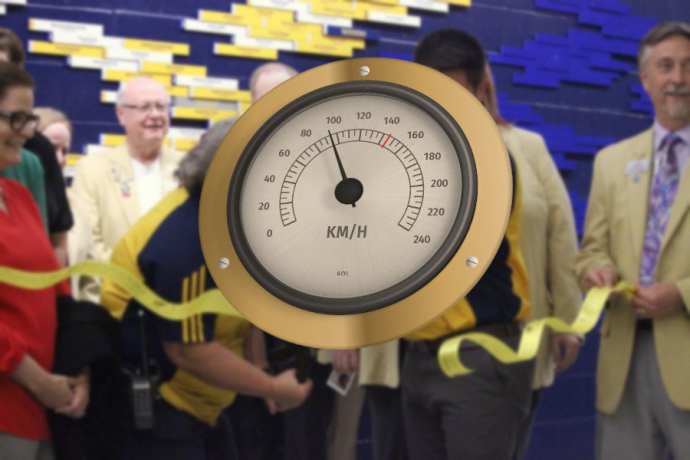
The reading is 95 km/h
